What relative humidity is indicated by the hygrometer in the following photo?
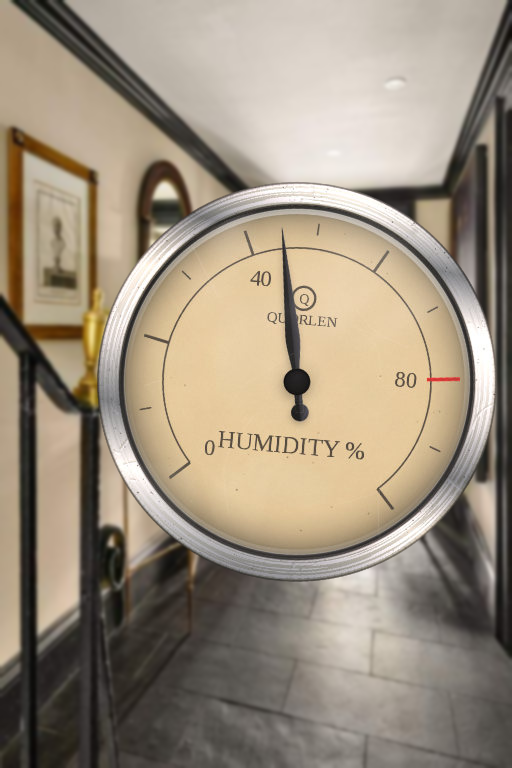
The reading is 45 %
